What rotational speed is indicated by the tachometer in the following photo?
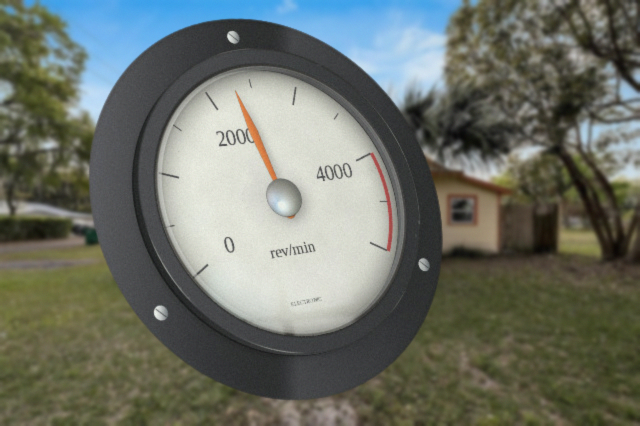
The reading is 2250 rpm
